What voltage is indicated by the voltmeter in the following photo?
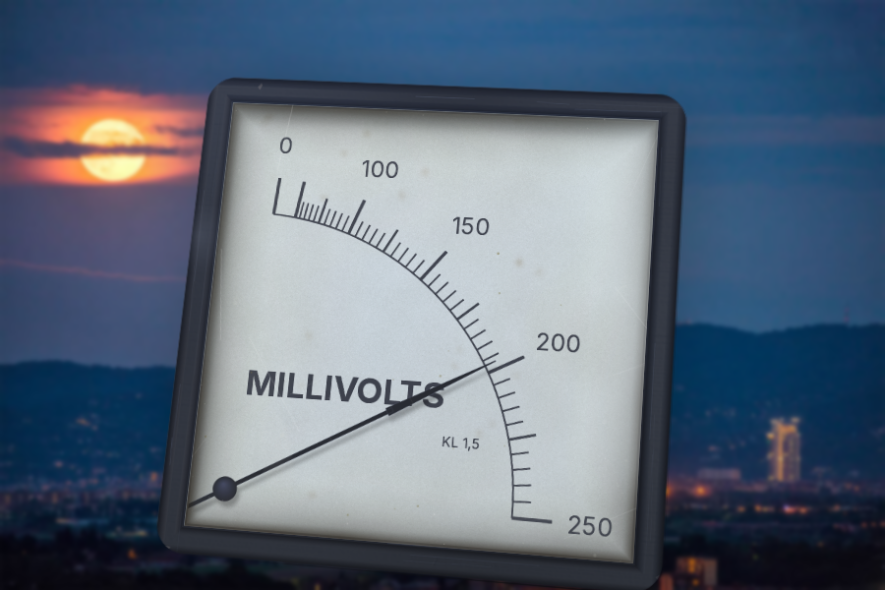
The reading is 197.5 mV
